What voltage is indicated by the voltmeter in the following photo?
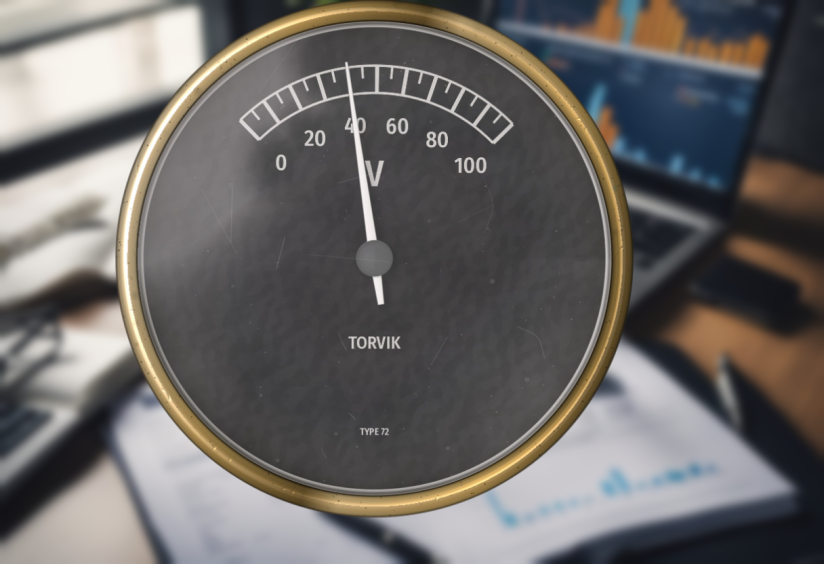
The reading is 40 V
